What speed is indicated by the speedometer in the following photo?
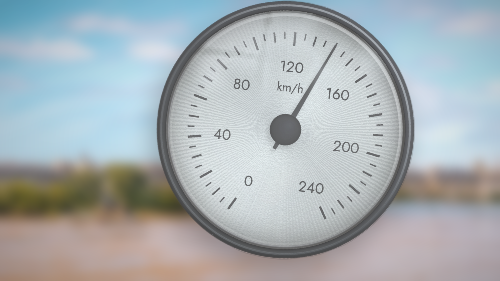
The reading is 140 km/h
